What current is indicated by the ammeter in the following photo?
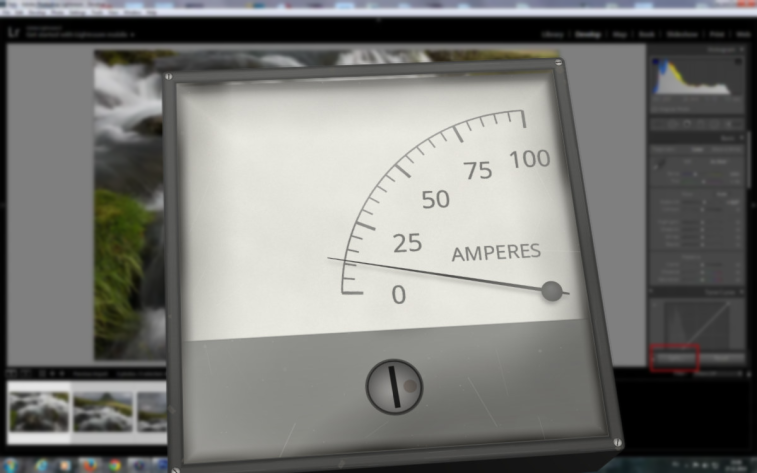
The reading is 10 A
